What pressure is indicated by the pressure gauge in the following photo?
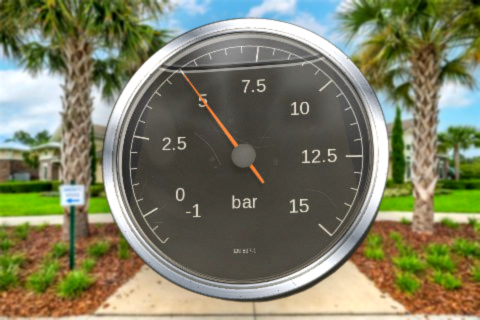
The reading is 5 bar
